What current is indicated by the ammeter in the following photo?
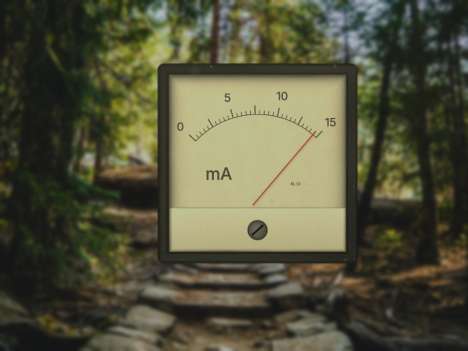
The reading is 14.5 mA
